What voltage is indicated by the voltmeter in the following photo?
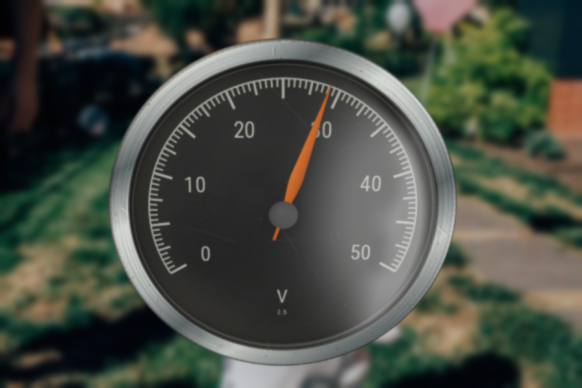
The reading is 29 V
